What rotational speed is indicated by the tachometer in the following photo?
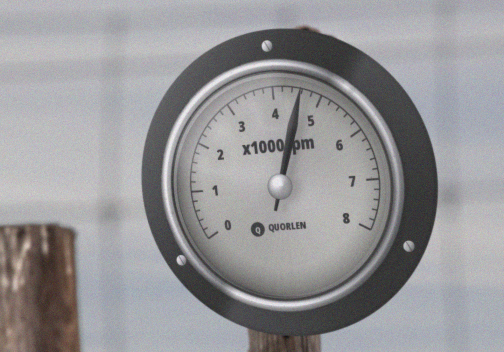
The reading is 4600 rpm
